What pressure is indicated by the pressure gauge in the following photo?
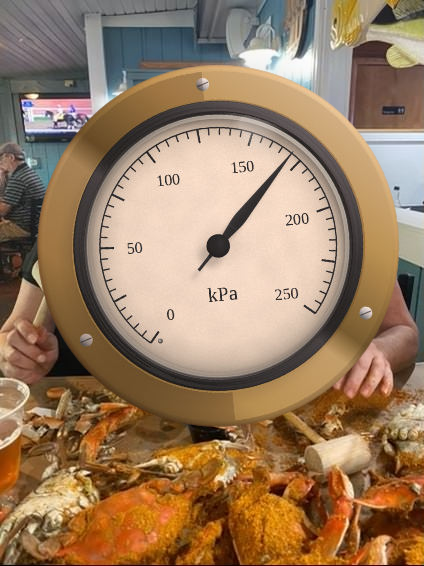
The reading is 170 kPa
